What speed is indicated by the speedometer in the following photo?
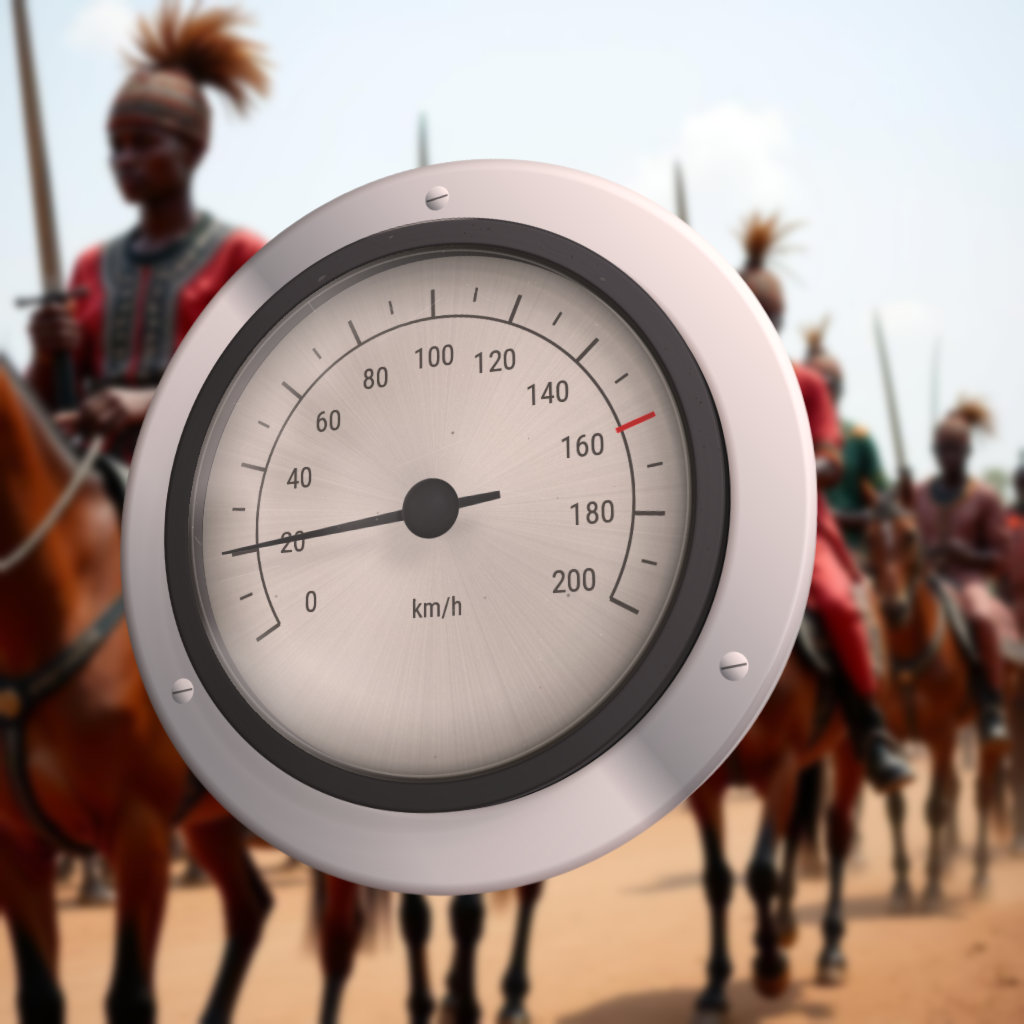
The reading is 20 km/h
